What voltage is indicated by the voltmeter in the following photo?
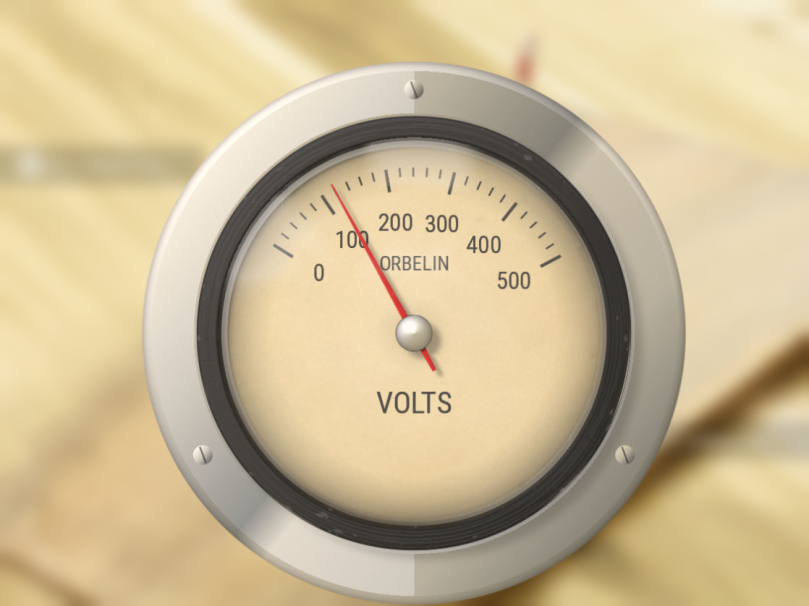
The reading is 120 V
